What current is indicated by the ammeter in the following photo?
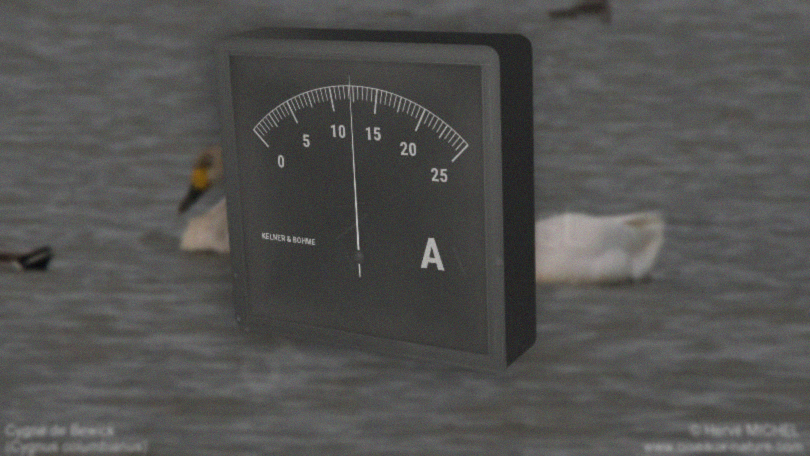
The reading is 12.5 A
